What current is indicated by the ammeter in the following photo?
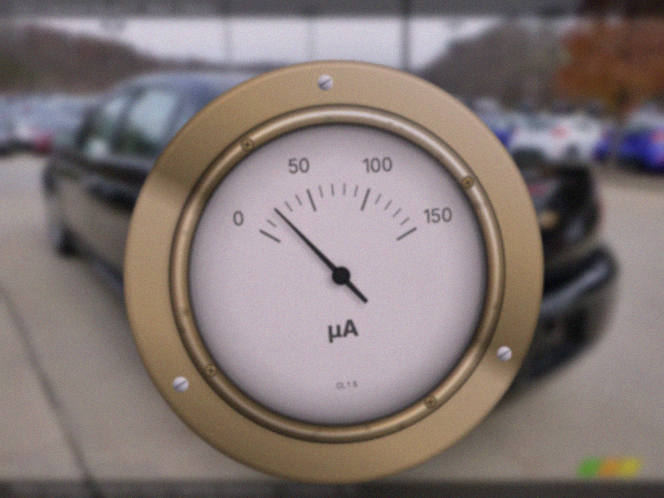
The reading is 20 µA
